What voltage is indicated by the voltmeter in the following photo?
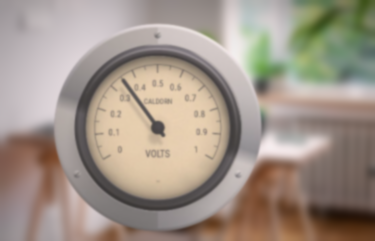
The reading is 0.35 V
